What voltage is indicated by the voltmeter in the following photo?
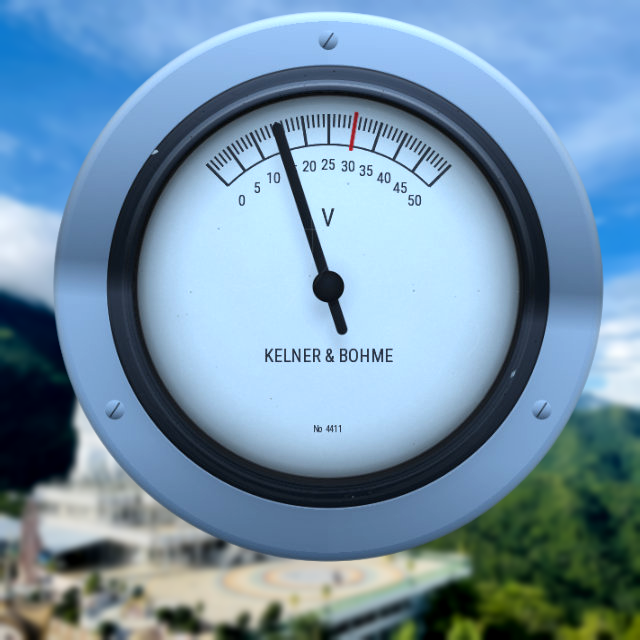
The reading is 15 V
